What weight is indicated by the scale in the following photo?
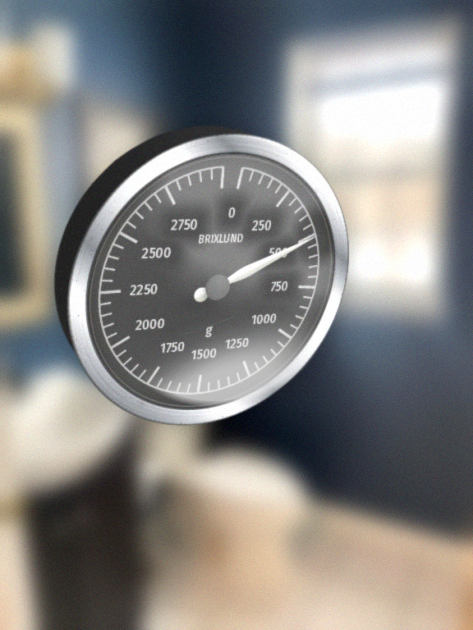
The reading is 500 g
